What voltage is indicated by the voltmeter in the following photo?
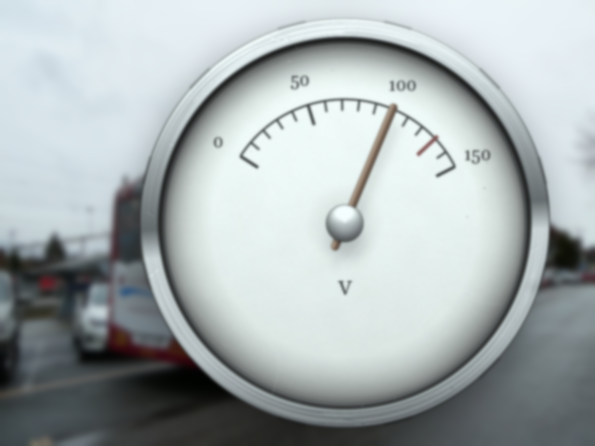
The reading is 100 V
